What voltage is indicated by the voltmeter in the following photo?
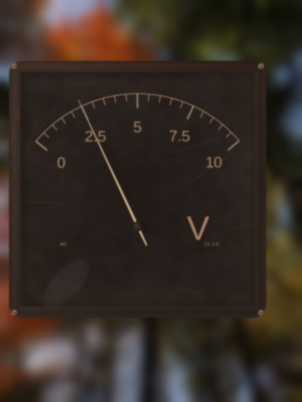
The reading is 2.5 V
